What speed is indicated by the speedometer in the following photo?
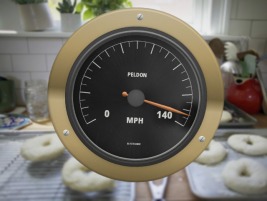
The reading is 132.5 mph
